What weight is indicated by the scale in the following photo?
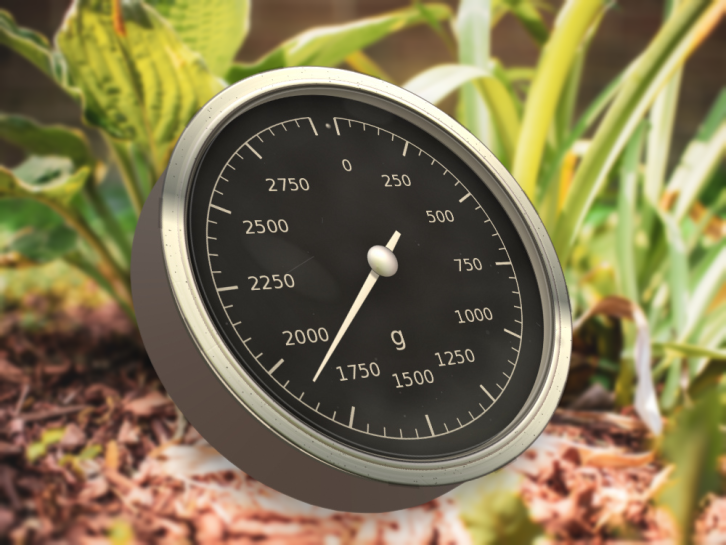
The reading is 1900 g
